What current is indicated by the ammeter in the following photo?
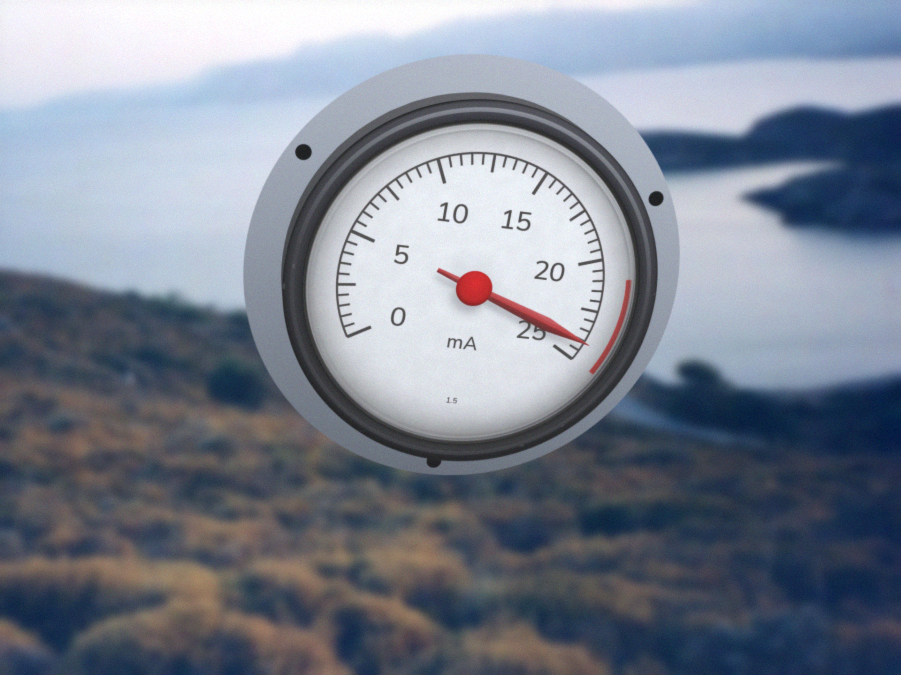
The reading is 24 mA
